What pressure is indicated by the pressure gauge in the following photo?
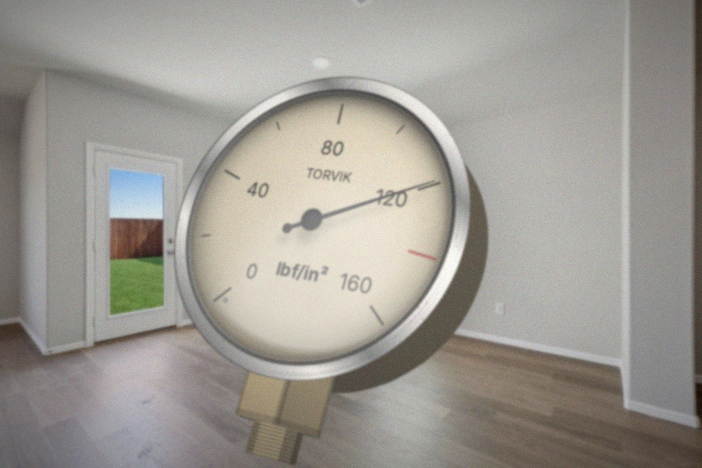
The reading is 120 psi
